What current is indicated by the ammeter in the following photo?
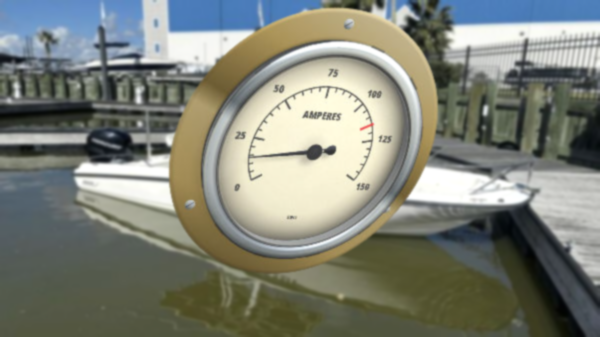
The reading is 15 A
